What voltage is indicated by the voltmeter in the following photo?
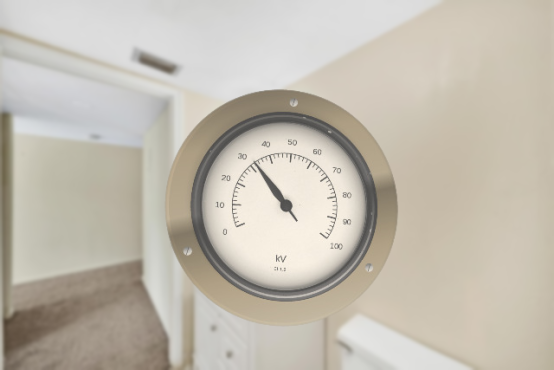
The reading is 32 kV
